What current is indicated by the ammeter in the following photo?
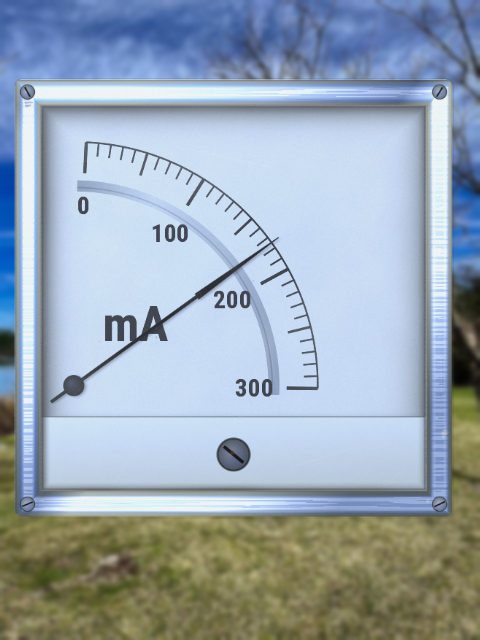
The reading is 175 mA
